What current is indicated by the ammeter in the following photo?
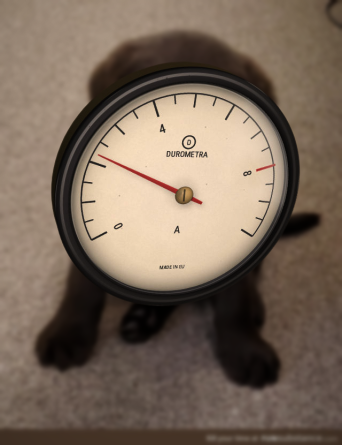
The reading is 2.25 A
